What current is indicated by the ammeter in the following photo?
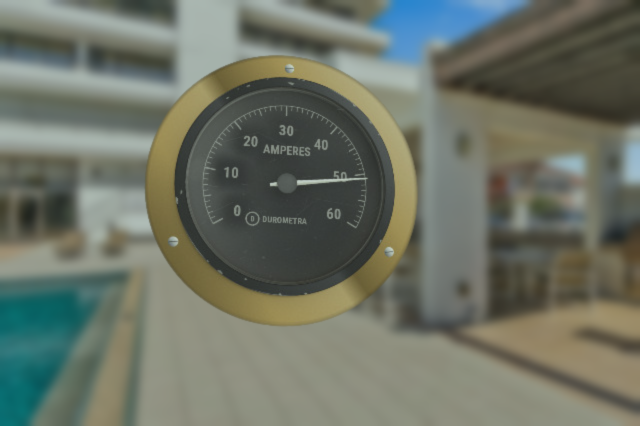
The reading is 51 A
